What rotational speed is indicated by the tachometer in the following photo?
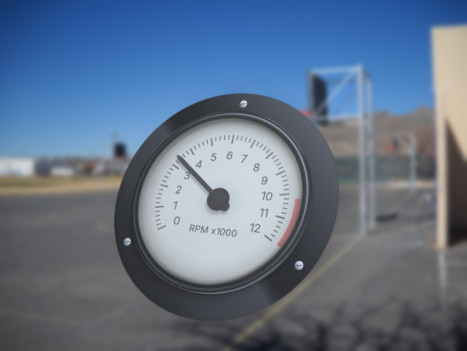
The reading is 3400 rpm
